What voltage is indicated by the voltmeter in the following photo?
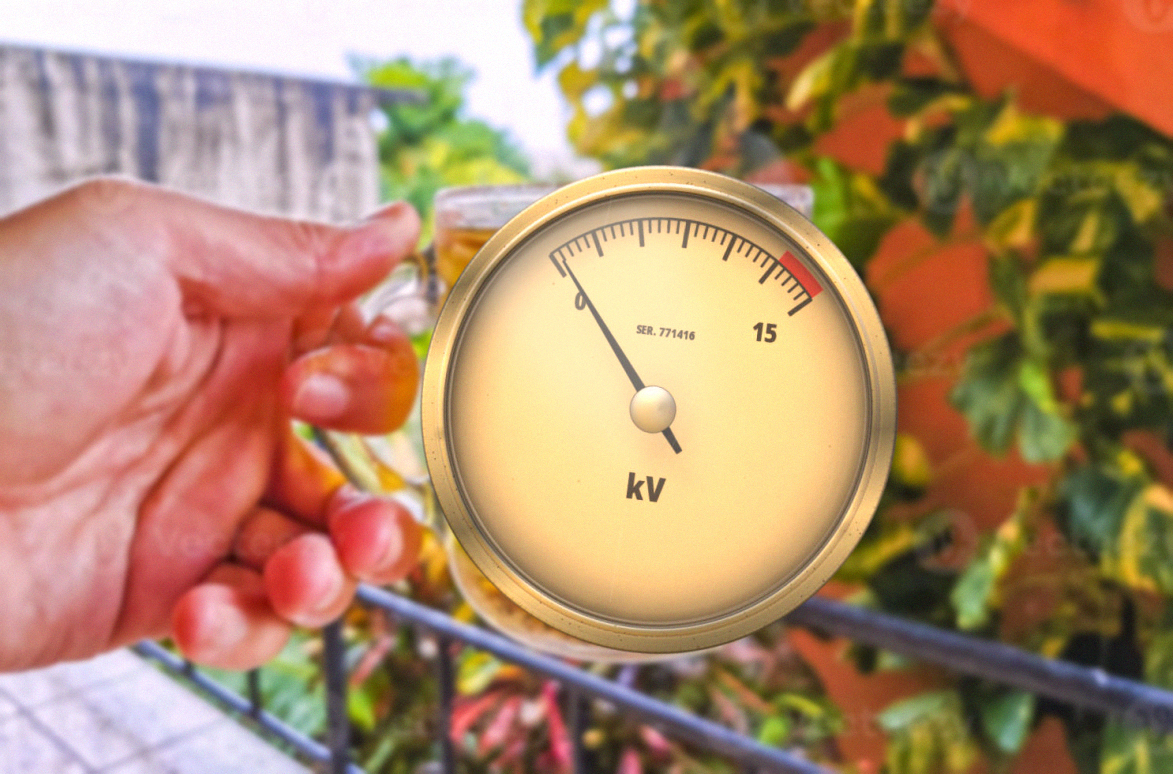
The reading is 0.5 kV
